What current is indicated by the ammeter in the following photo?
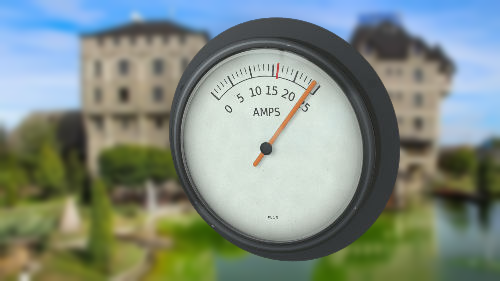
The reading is 24 A
